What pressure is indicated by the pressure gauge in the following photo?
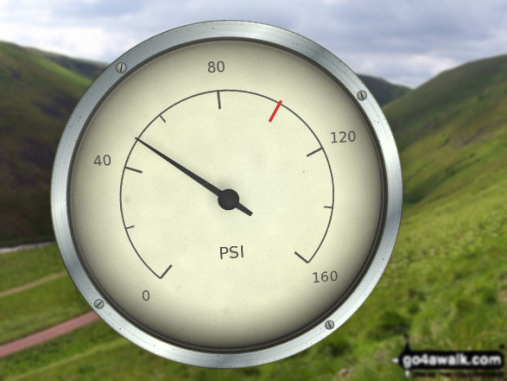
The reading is 50 psi
